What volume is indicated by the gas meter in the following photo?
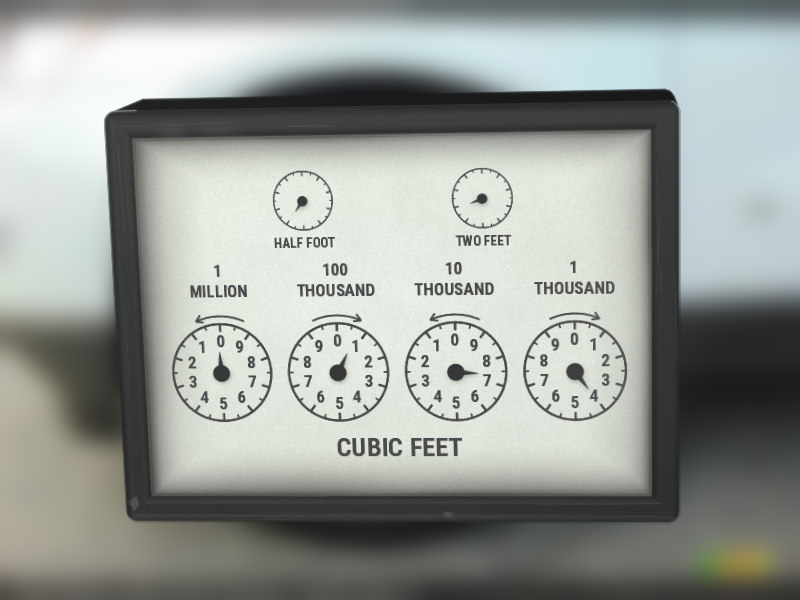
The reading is 7400 ft³
